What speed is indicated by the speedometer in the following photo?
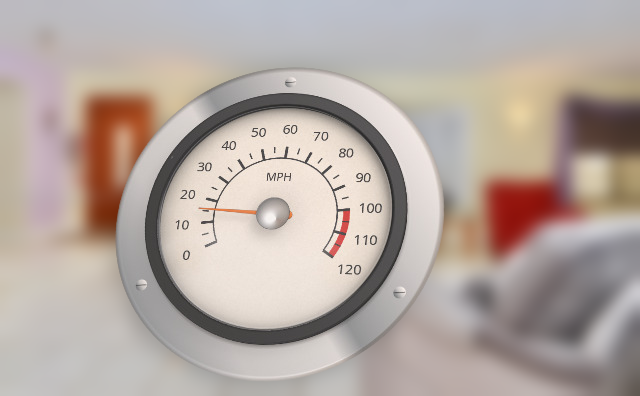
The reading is 15 mph
